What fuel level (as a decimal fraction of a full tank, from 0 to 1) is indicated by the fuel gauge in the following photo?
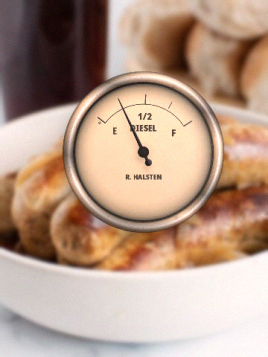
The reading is 0.25
